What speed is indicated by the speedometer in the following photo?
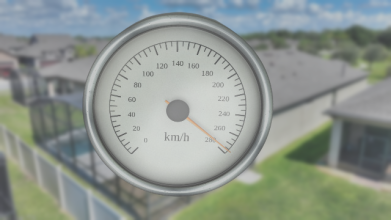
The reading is 275 km/h
